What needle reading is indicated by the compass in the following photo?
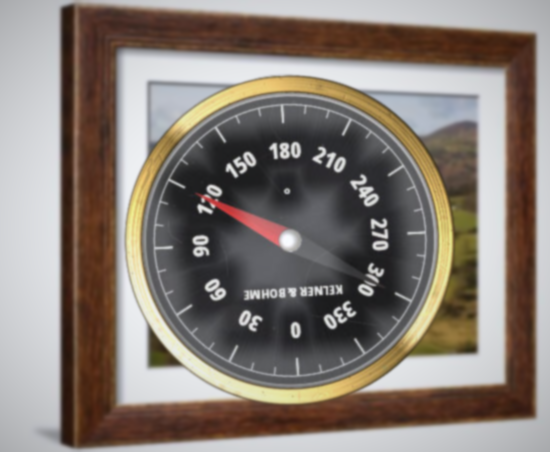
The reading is 120 °
